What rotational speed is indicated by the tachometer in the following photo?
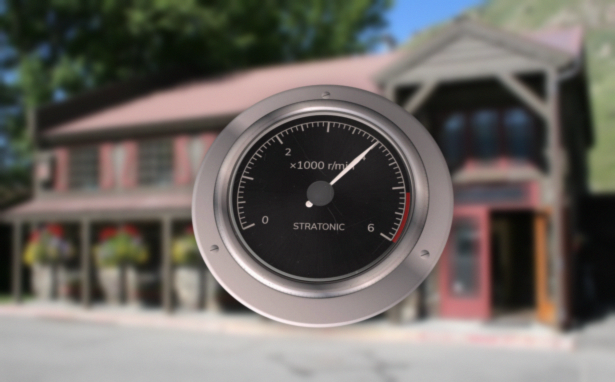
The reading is 4000 rpm
